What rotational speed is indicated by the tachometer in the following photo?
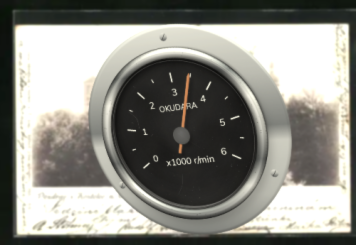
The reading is 3500 rpm
